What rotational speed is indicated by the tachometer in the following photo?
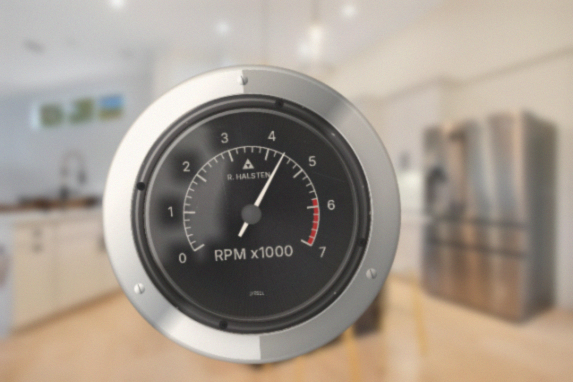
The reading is 4400 rpm
